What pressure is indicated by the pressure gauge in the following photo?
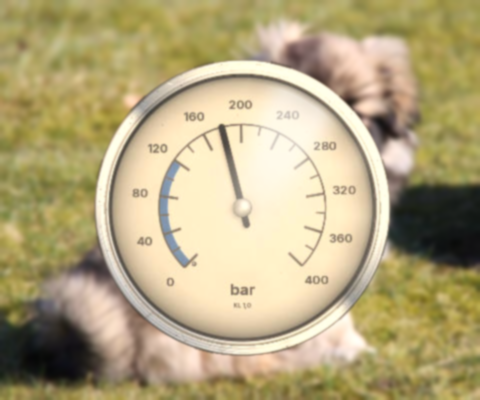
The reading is 180 bar
